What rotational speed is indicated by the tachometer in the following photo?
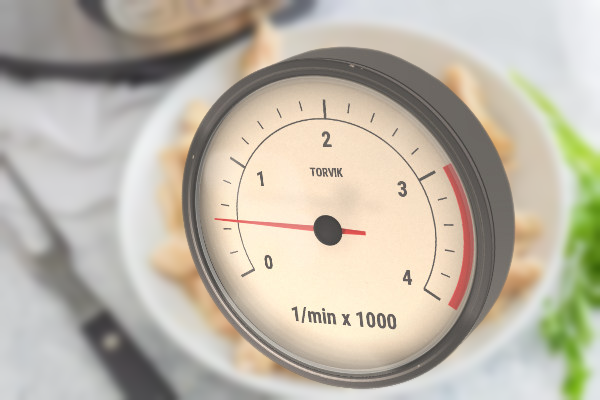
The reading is 500 rpm
